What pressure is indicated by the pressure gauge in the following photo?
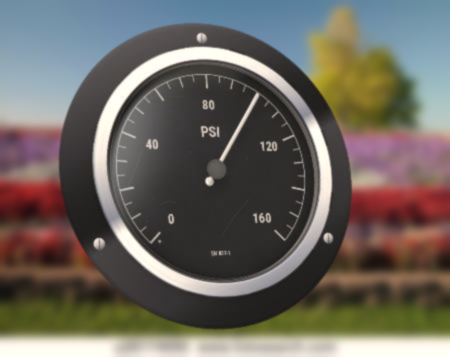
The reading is 100 psi
